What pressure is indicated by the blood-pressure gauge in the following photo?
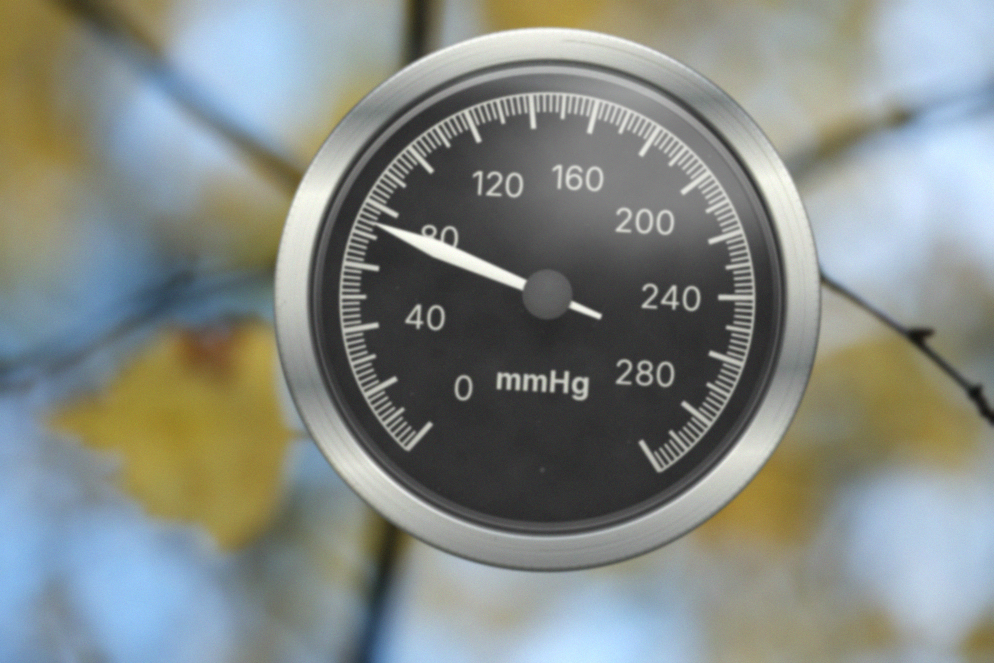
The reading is 74 mmHg
